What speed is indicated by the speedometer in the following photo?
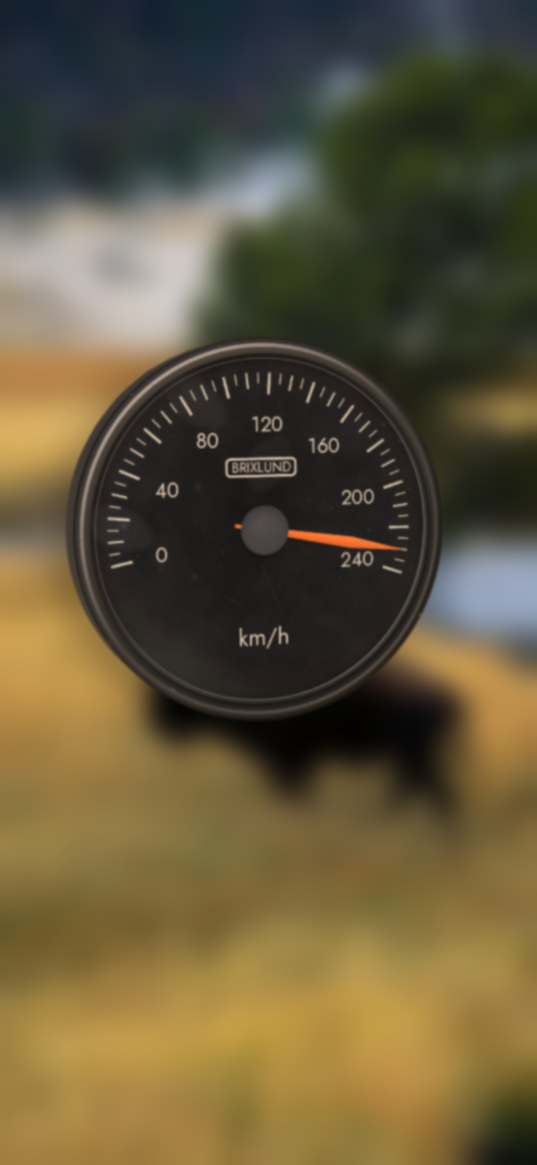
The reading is 230 km/h
